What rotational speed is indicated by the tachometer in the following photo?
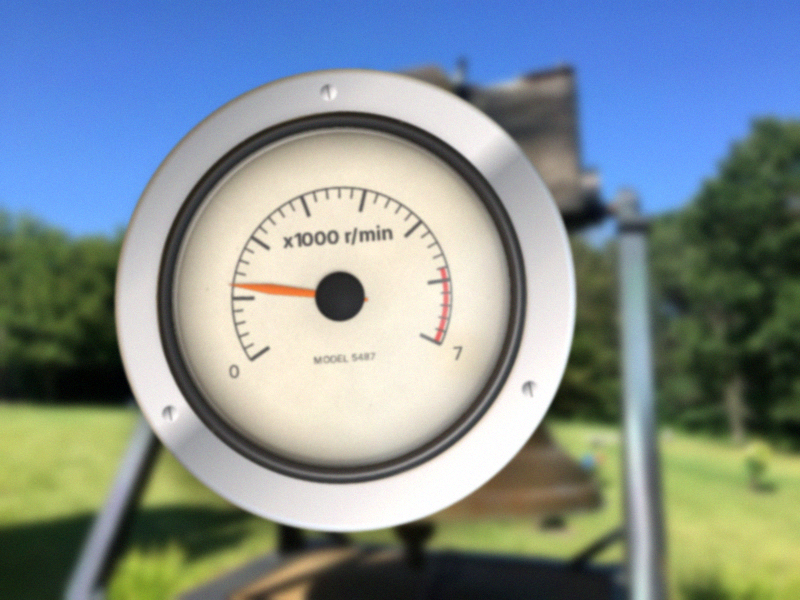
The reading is 1200 rpm
